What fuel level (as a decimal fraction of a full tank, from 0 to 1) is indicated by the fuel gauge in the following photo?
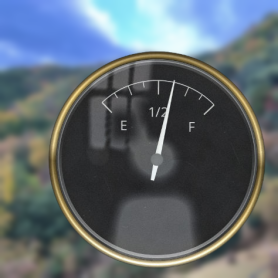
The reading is 0.625
